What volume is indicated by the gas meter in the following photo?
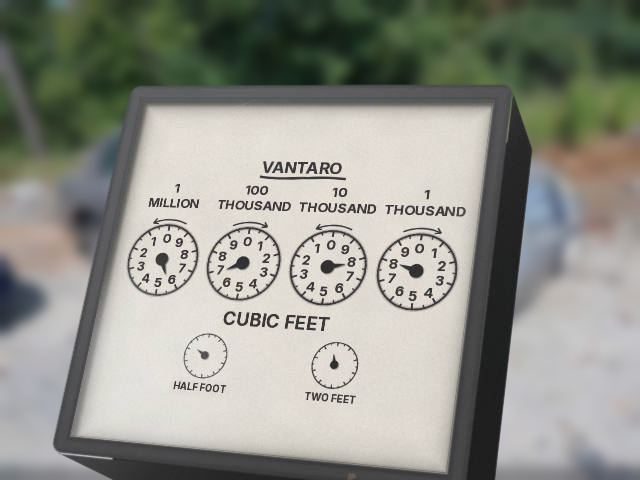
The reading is 567800 ft³
